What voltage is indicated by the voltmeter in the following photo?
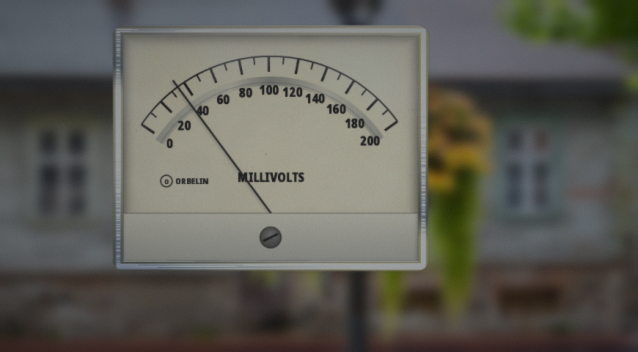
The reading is 35 mV
